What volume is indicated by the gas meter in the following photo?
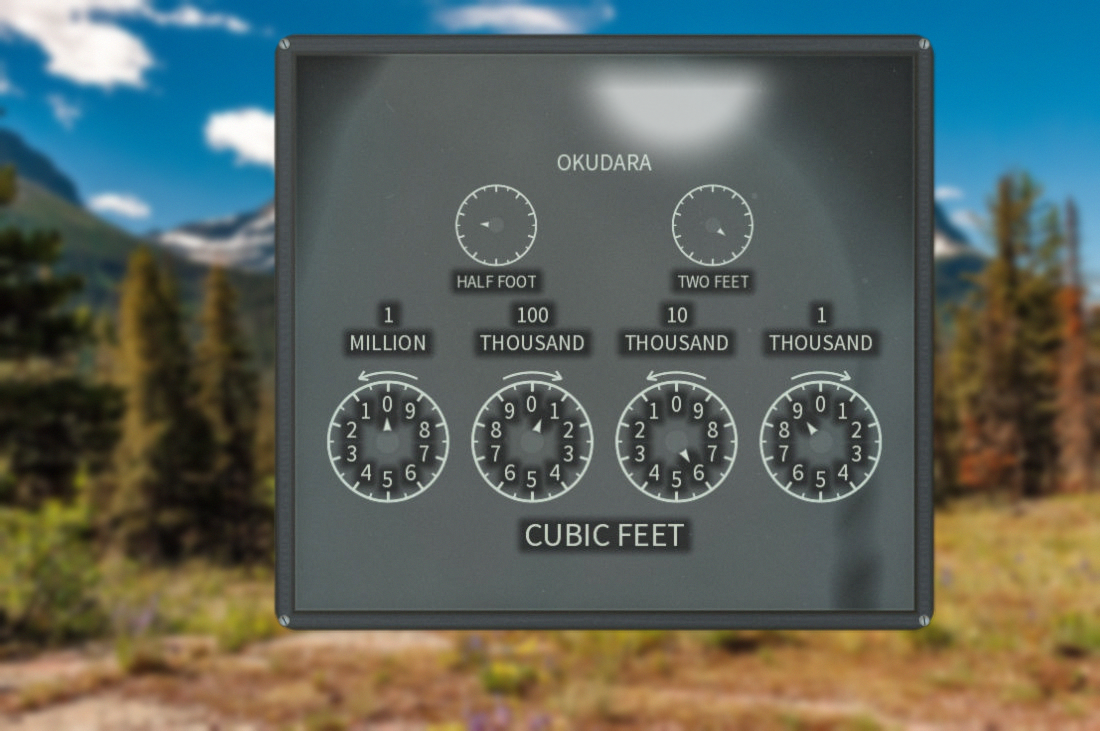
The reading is 5900 ft³
